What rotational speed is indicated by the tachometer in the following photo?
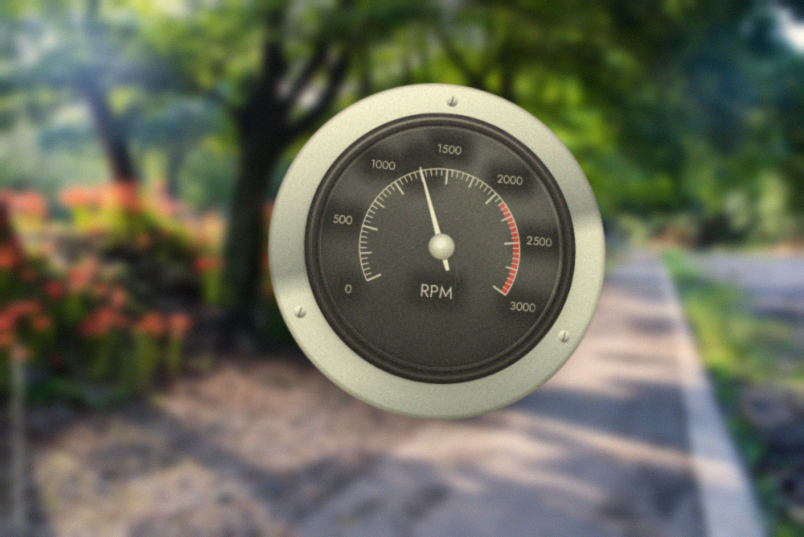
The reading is 1250 rpm
